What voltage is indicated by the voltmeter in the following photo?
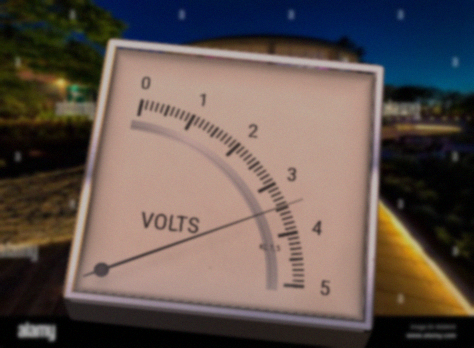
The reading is 3.5 V
